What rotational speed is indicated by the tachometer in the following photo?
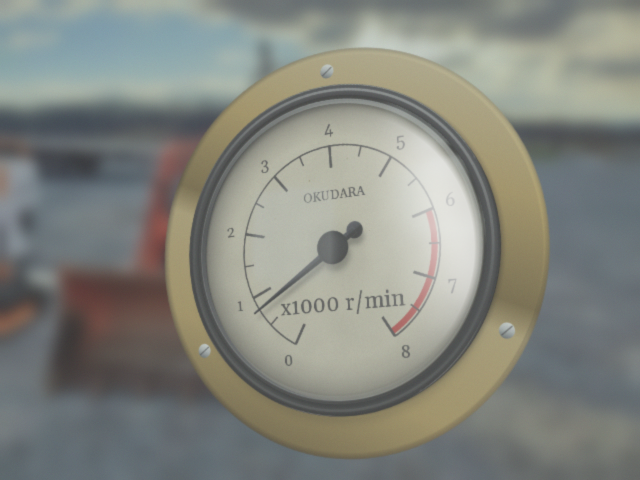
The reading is 750 rpm
